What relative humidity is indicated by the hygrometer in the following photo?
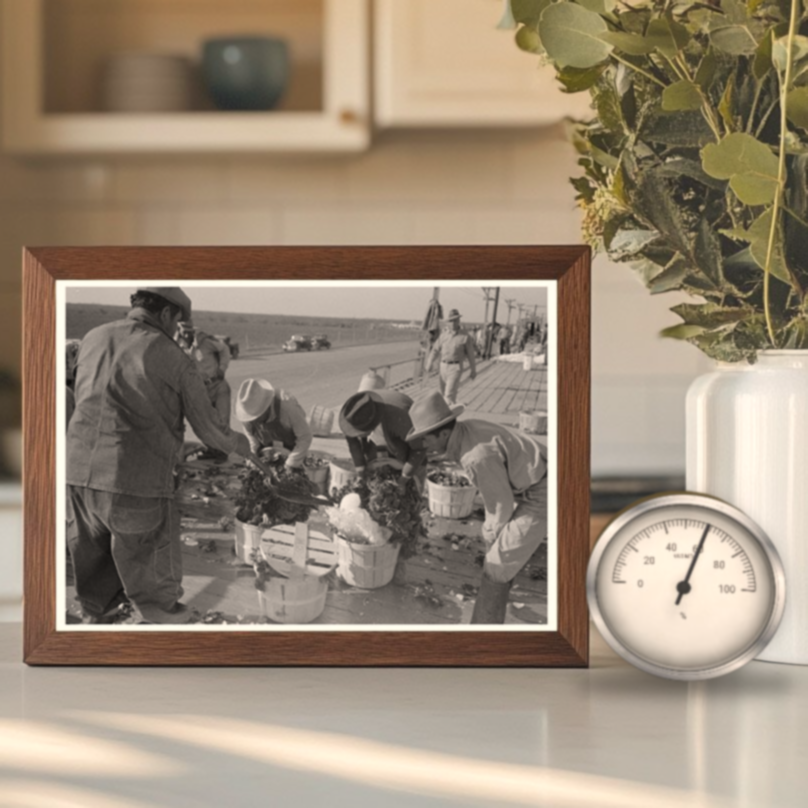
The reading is 60 %
